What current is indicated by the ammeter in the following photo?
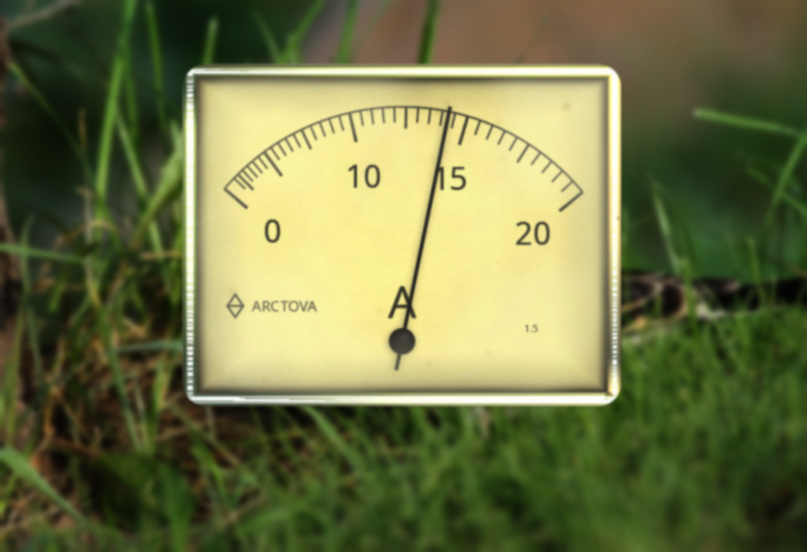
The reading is 14.25 A
